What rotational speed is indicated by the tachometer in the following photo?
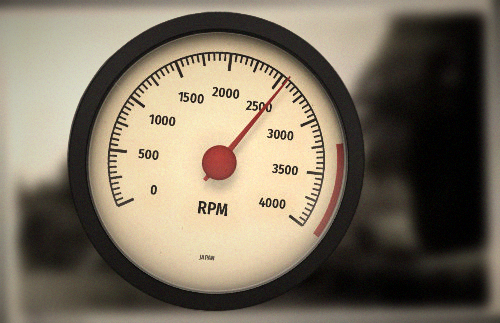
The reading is 2550 rpm
